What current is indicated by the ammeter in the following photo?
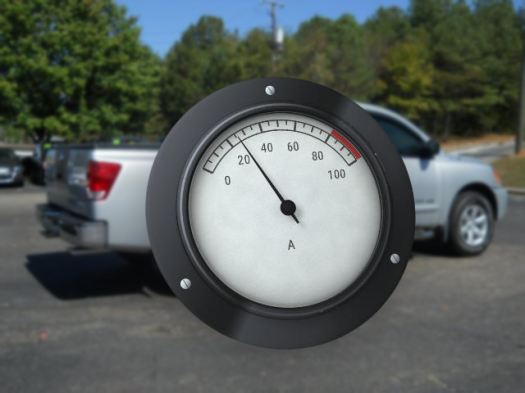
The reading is 25 A
